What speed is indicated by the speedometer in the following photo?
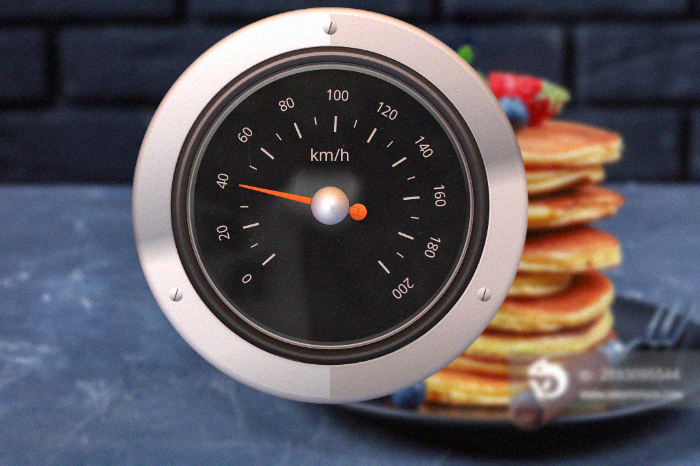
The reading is 40 km/h
